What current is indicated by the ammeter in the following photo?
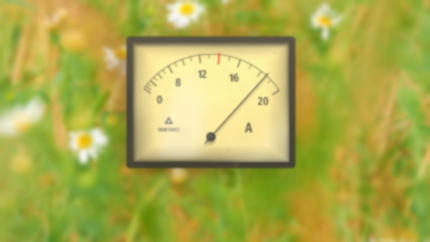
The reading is 18.5 A
